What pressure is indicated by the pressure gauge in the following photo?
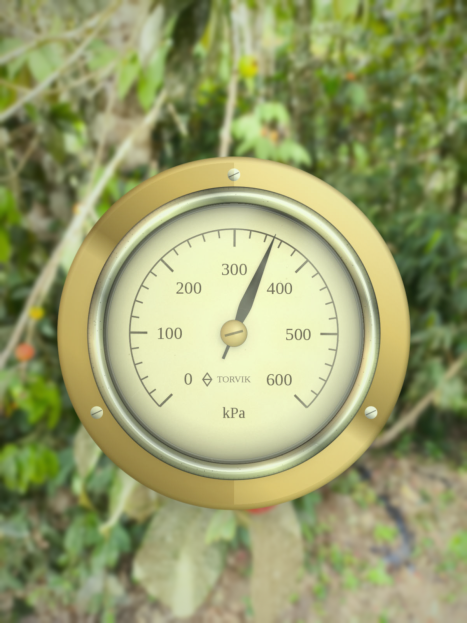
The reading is 350 kPa
